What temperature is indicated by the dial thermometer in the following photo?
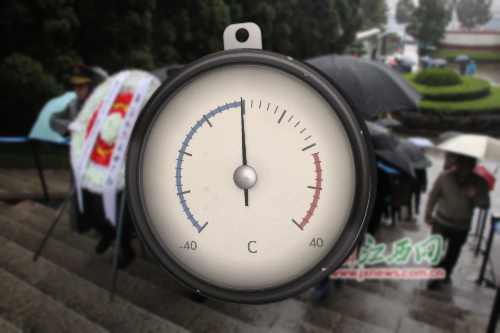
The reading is 0 °C
